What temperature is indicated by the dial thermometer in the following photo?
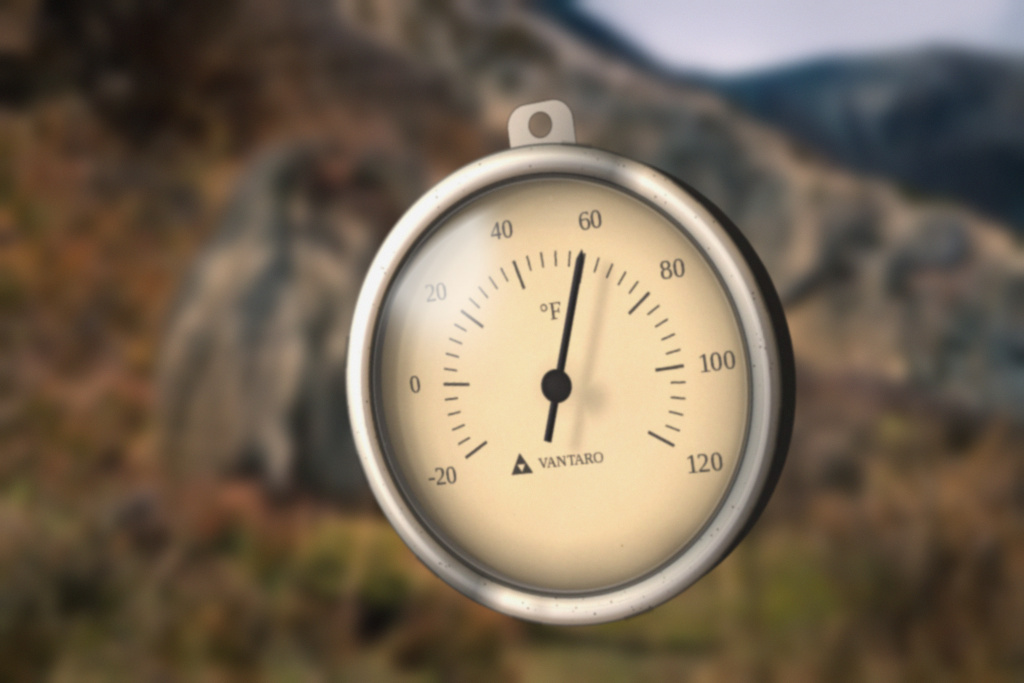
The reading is 60 °F
